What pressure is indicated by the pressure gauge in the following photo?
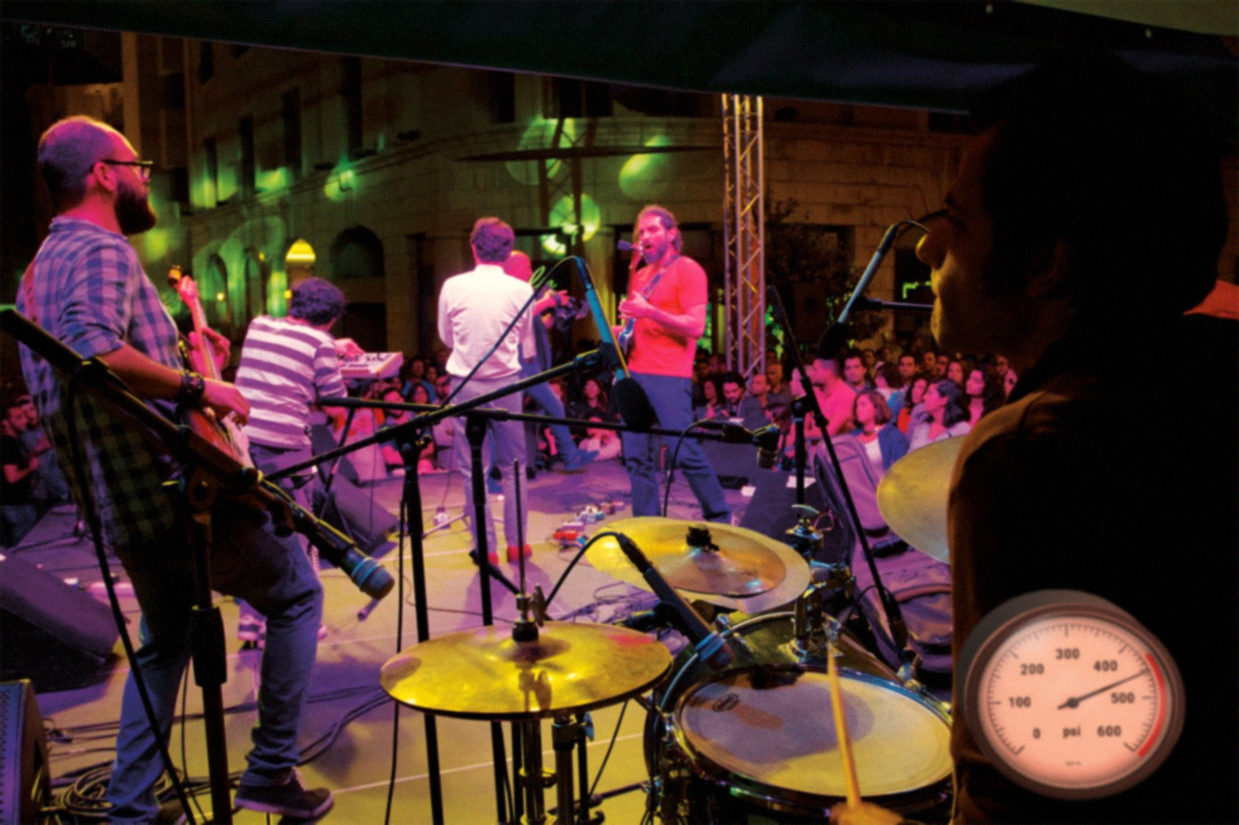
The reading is 450 psi
